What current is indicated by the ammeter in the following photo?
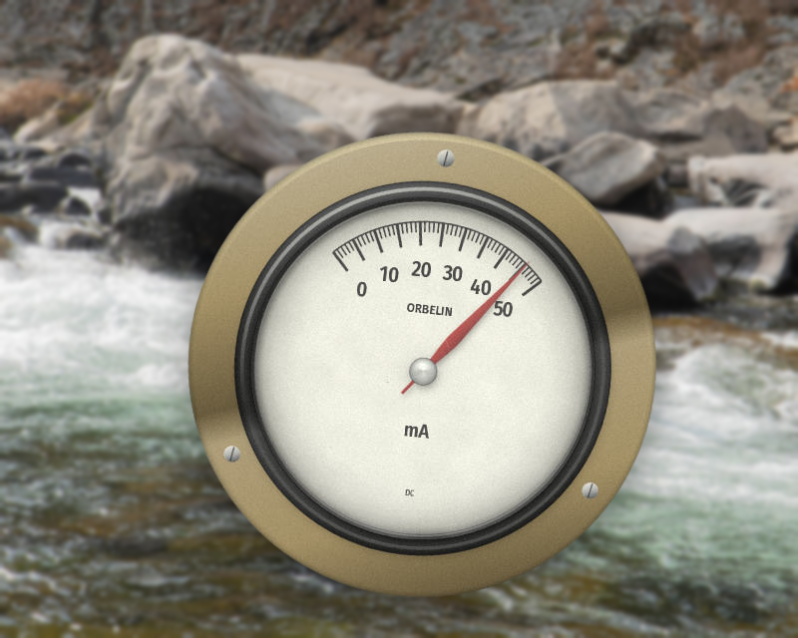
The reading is 45 mA
